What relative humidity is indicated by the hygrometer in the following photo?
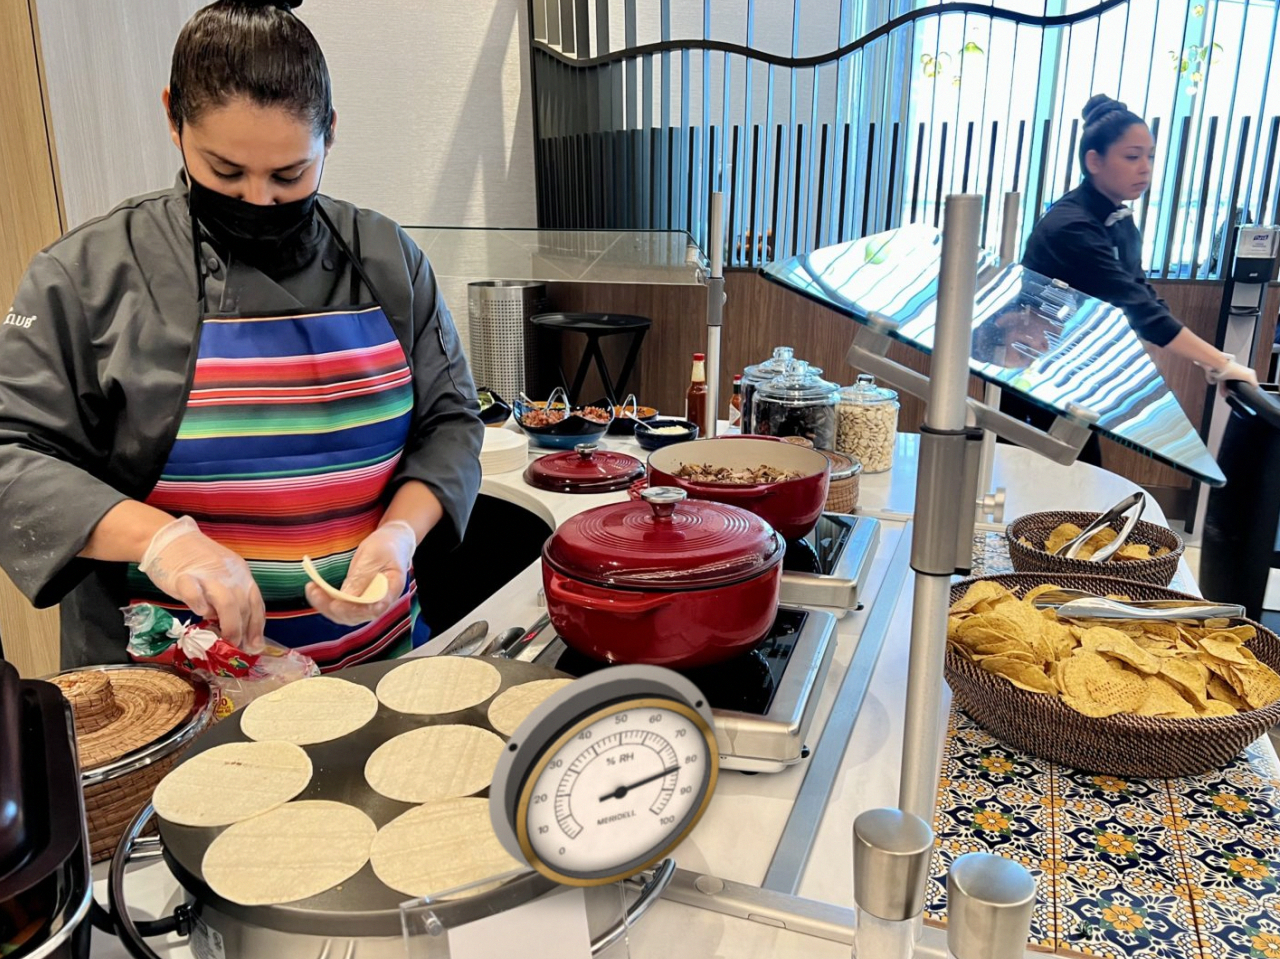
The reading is 80 %
